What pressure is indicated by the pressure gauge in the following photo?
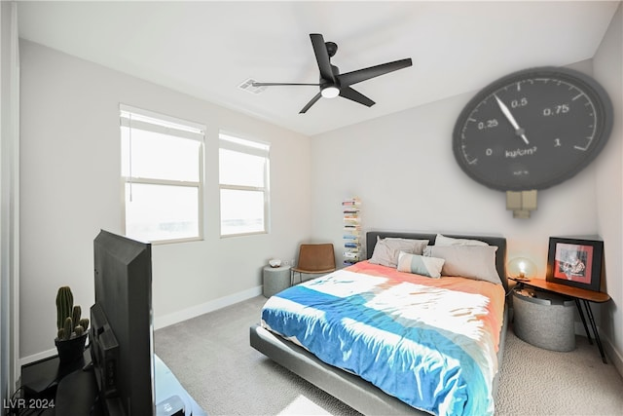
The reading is 0.4 kg/cm²
